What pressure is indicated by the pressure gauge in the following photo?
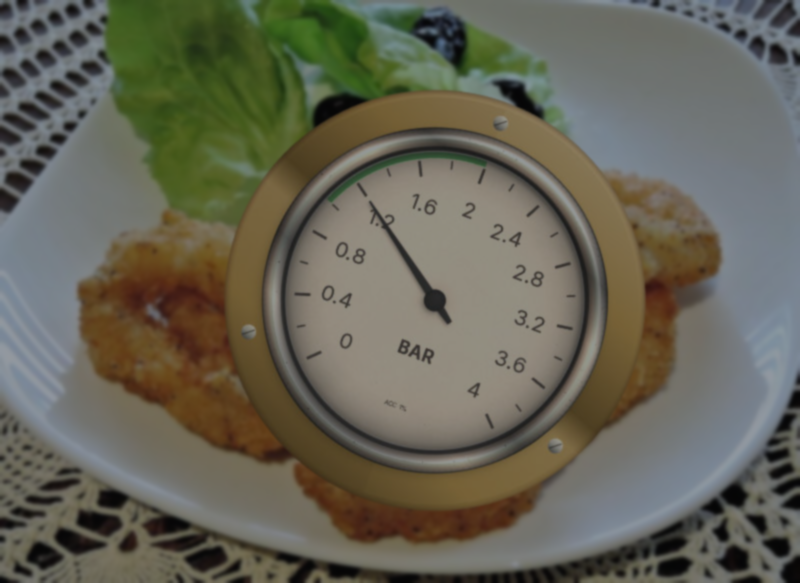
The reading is 1.2 bar
